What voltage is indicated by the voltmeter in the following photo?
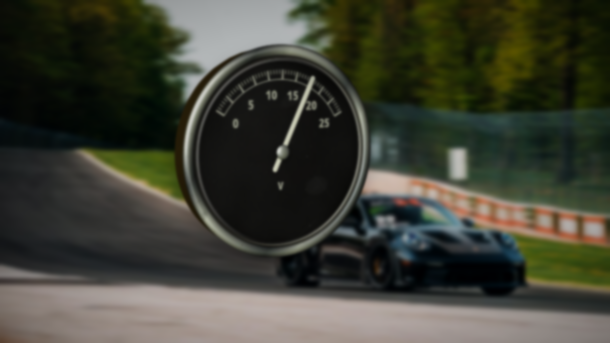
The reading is 17.5 V
